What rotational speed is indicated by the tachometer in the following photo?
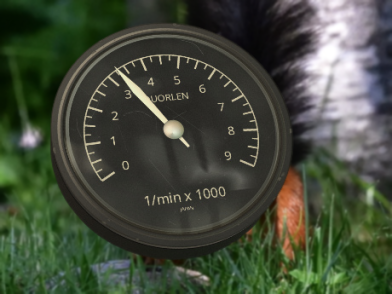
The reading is 3250 rpm
